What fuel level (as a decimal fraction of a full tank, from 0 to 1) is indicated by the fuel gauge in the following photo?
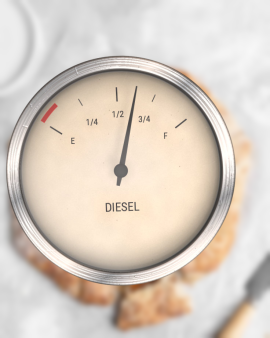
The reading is 0.625
